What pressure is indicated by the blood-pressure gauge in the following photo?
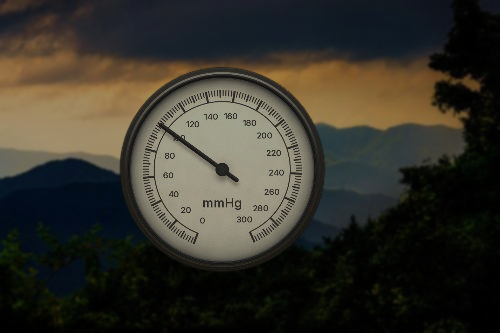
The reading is 100 mmHg
